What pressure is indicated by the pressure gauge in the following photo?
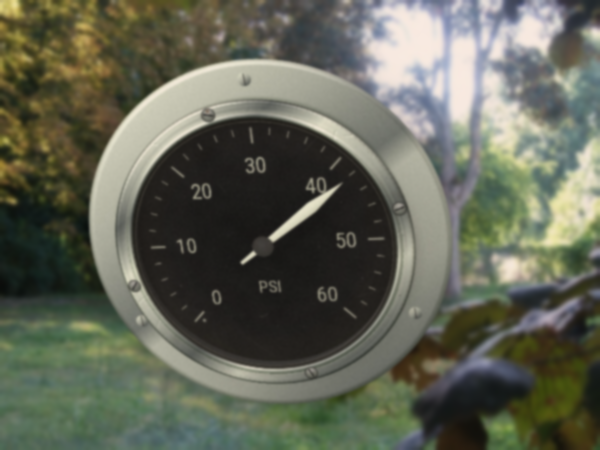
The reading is 42 psi
